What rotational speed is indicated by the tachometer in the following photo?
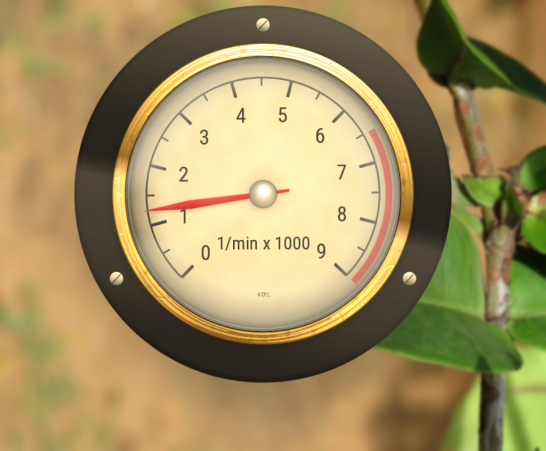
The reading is 1250 rpm
